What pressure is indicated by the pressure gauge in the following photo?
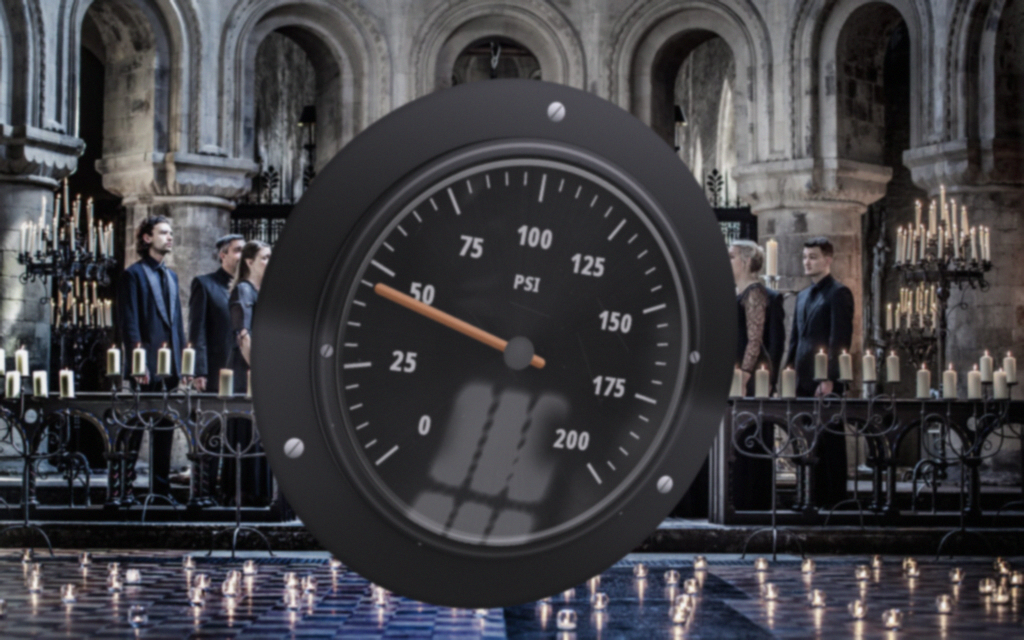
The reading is 45 psi
